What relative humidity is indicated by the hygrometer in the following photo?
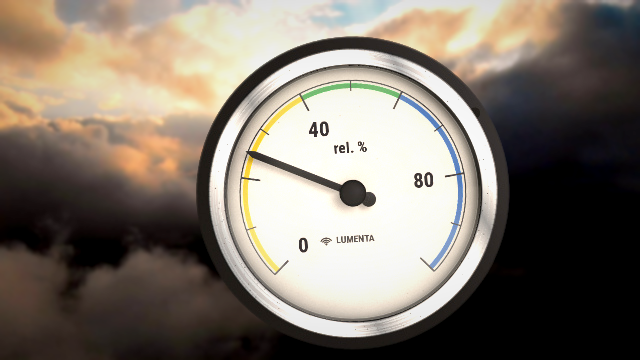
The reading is 25 %
